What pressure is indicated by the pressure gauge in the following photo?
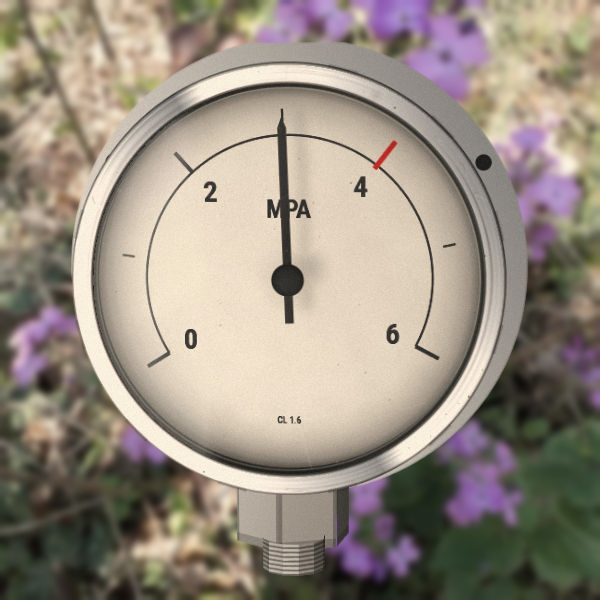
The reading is 3 MPa
